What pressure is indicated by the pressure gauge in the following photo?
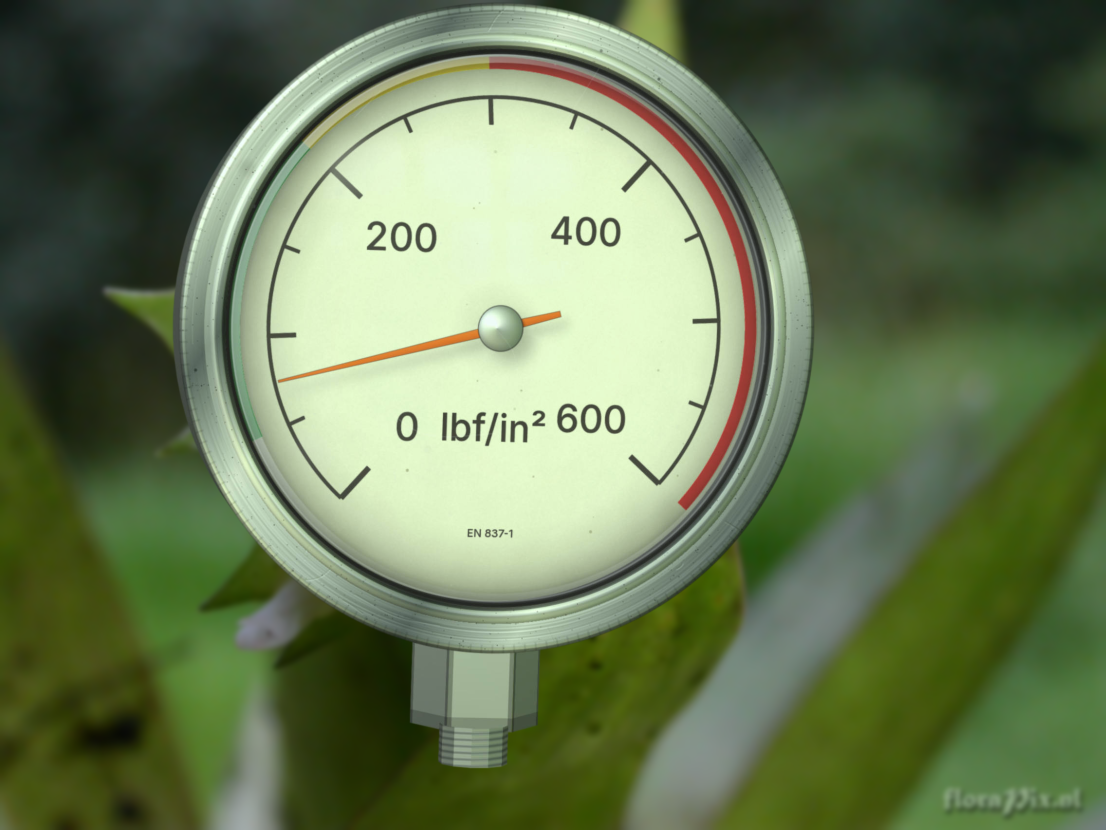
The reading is 75 psi
